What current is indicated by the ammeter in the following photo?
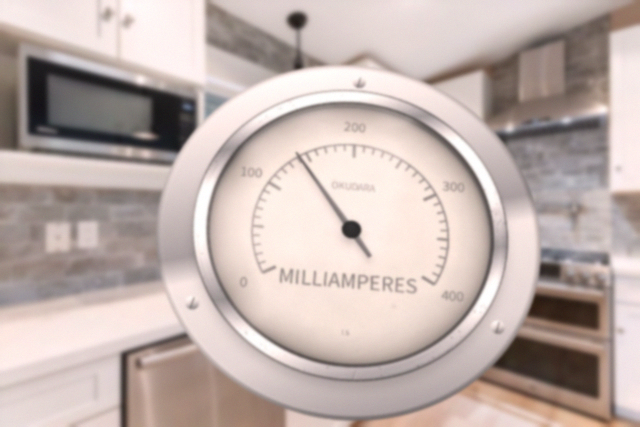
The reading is 140 mA
